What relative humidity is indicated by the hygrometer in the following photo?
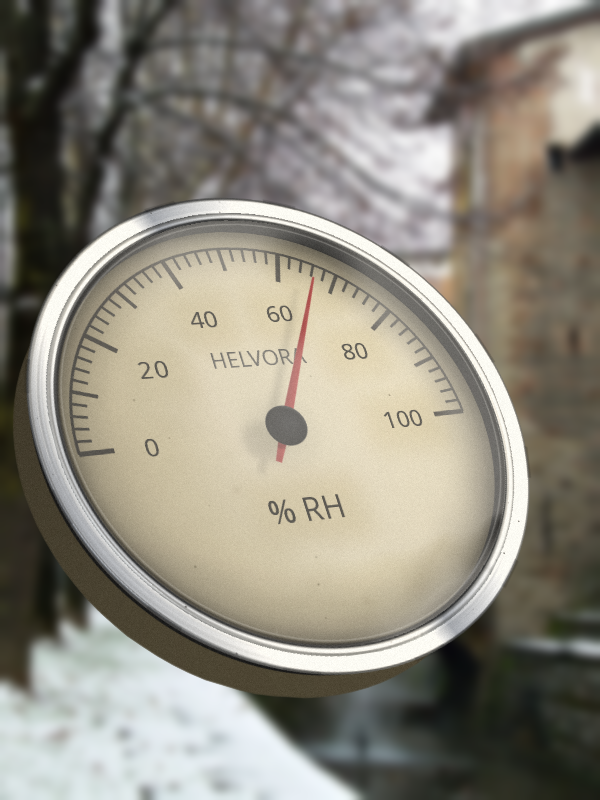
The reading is 66 %
